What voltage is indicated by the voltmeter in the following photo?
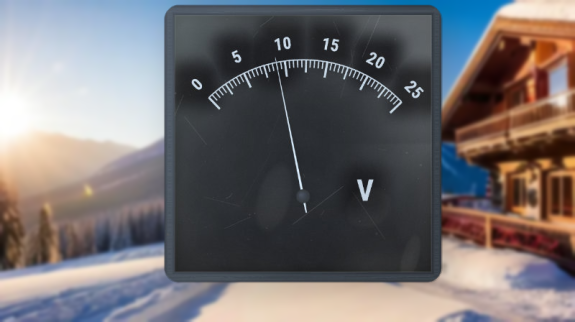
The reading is 9 V
